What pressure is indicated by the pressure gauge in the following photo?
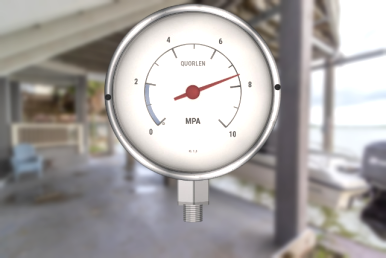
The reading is 7.5 MPa
